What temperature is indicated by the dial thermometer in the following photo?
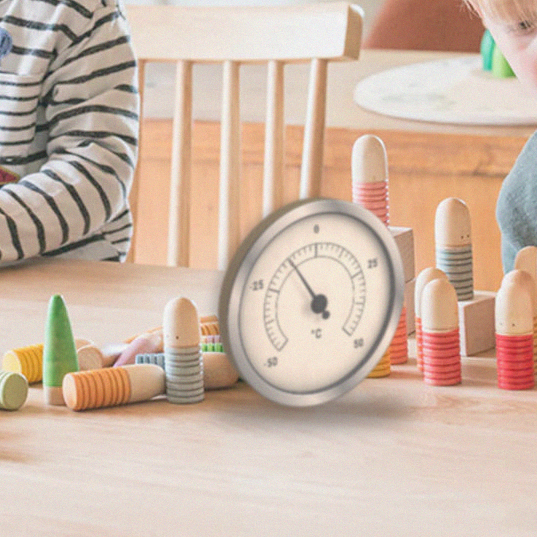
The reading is -12.5 °C
